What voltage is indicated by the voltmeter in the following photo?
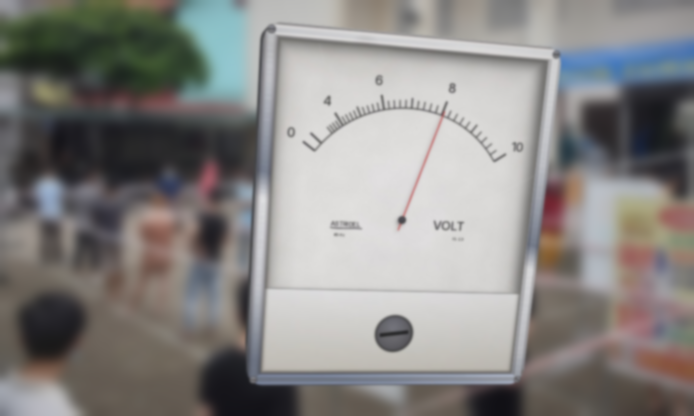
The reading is 8 V
